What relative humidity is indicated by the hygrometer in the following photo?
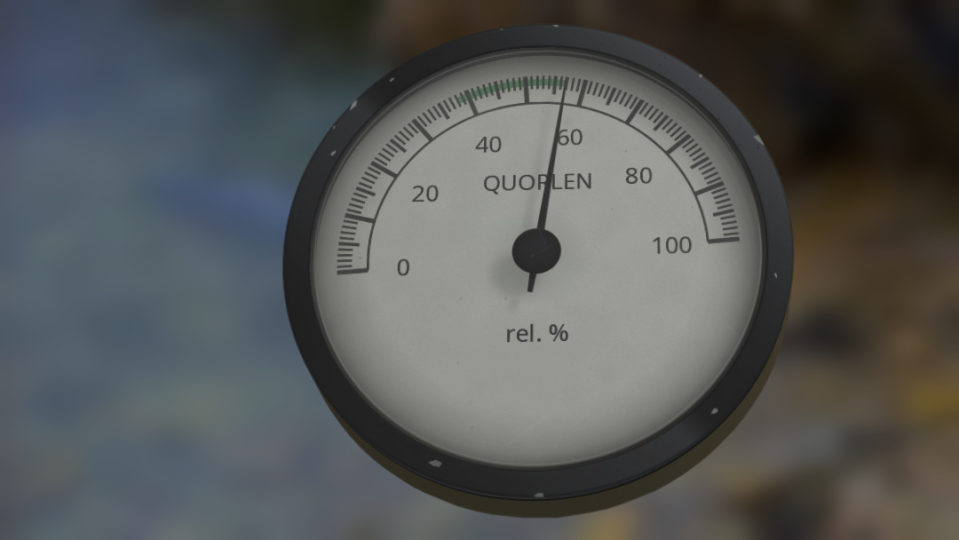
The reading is 57 %
